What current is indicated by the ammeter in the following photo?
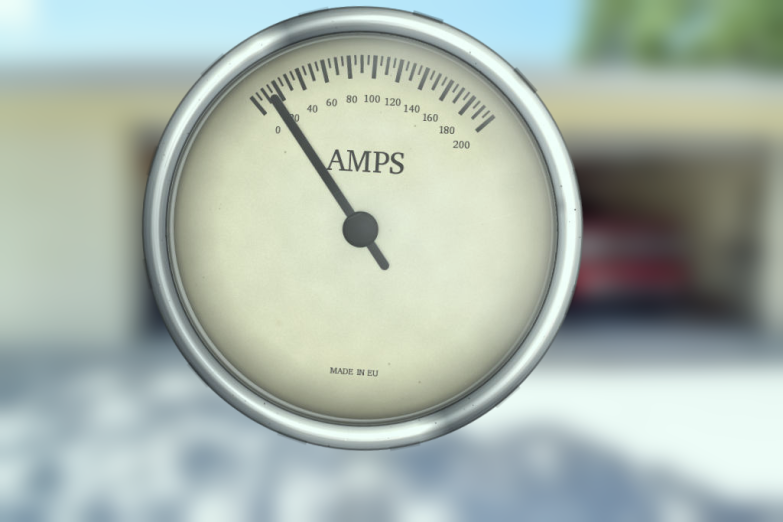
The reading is 15 A
